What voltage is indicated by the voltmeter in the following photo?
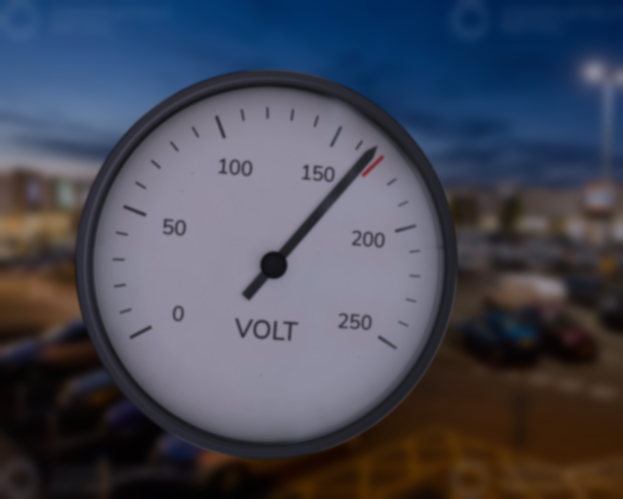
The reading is 165 V
